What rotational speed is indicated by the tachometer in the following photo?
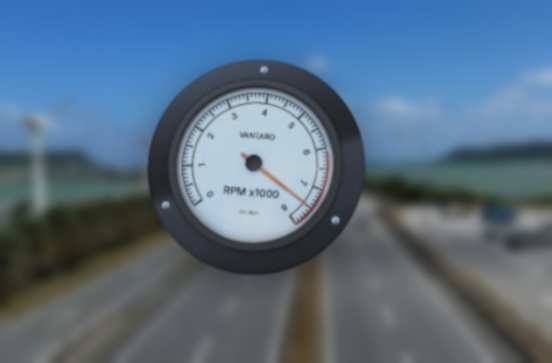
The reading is 7500 rpm
